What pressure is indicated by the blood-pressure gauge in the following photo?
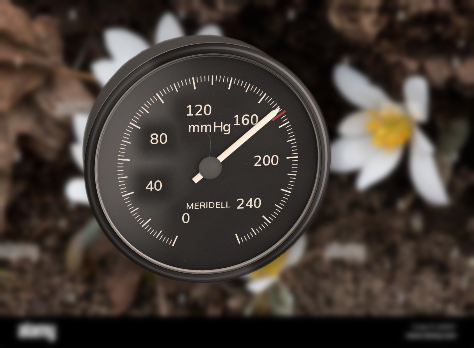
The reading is 170 mmHg
